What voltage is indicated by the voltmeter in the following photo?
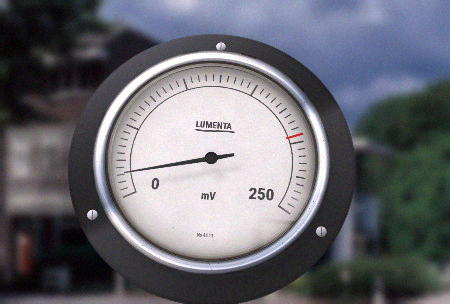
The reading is 15 mV
